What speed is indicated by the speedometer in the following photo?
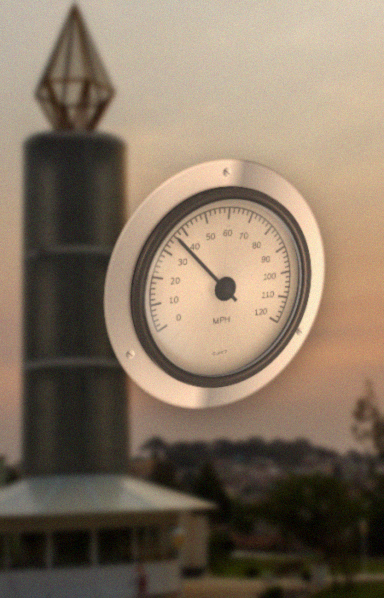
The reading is 36 mph
